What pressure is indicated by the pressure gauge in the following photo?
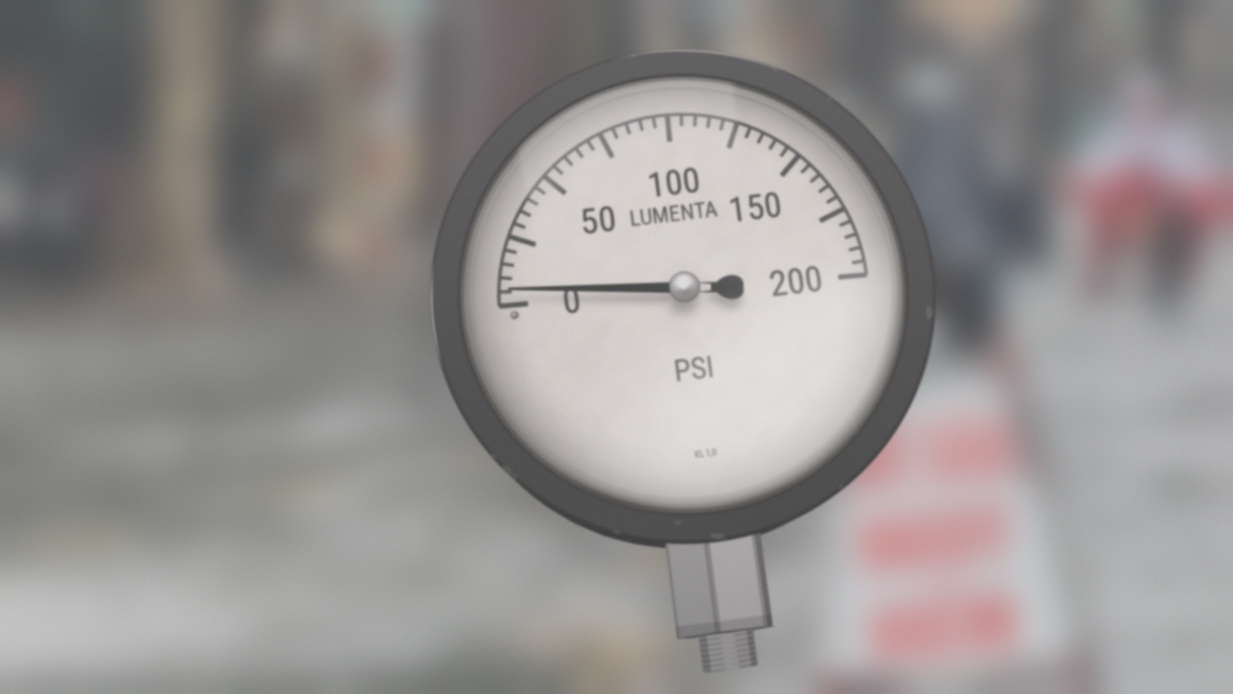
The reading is 5 psi
